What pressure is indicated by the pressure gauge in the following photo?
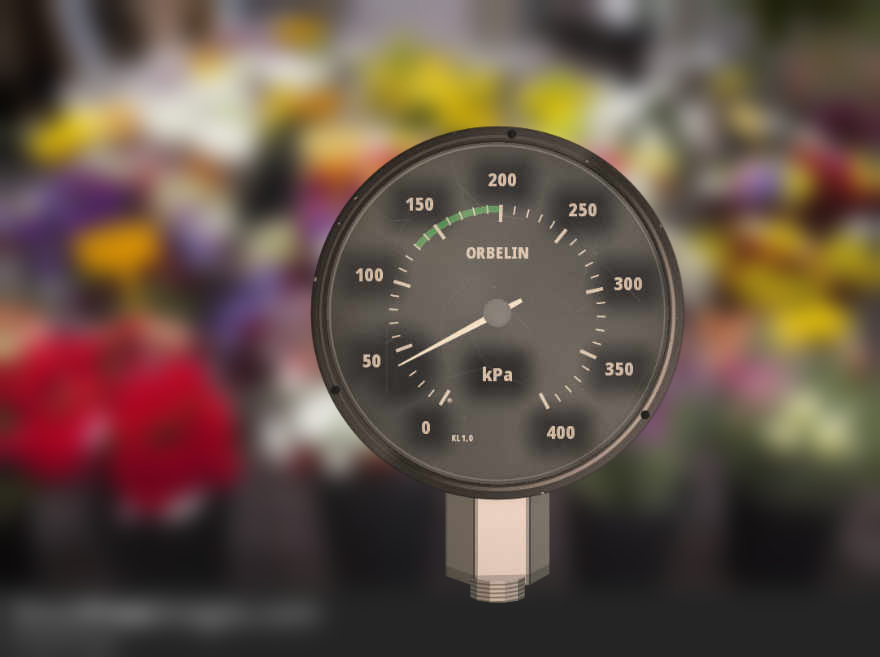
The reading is 40 kPa
